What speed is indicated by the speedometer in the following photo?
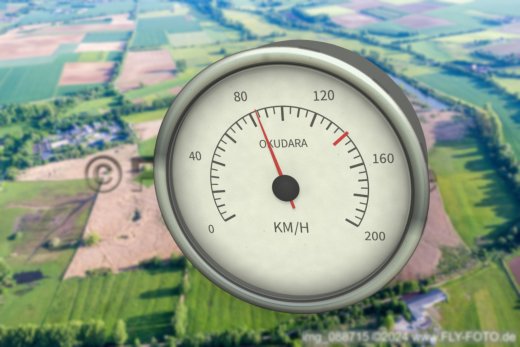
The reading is 85 km/h
